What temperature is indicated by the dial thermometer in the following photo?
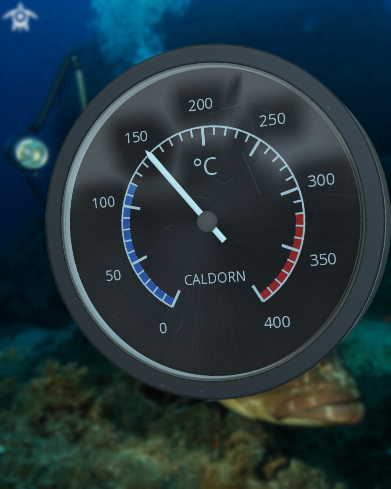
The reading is 150 °C
